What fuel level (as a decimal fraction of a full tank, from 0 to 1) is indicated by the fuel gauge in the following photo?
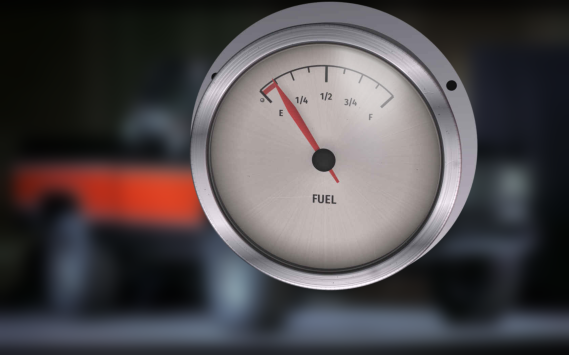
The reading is 0.125
